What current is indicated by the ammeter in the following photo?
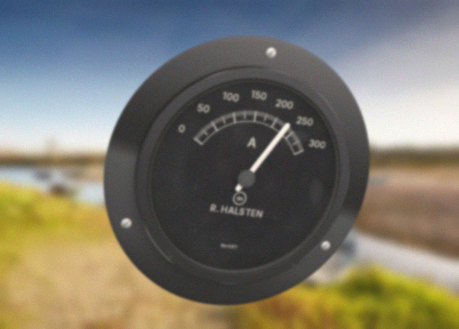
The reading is 225 A
